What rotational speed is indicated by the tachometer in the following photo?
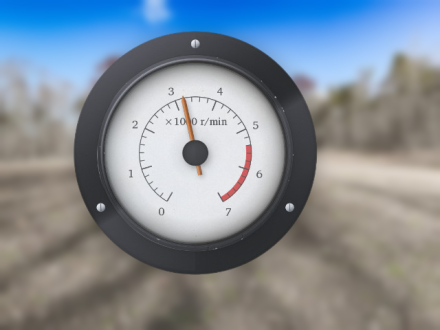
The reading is 3200 rpm
